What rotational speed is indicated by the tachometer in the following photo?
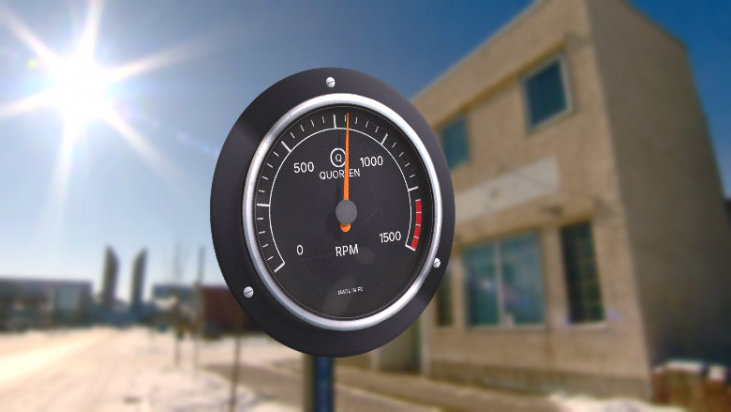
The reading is 800 rpm
